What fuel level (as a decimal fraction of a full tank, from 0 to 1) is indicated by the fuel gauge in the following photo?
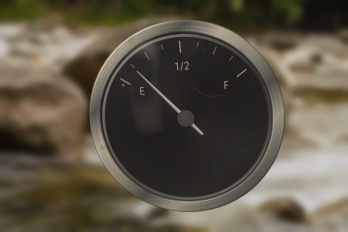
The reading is 0.125
